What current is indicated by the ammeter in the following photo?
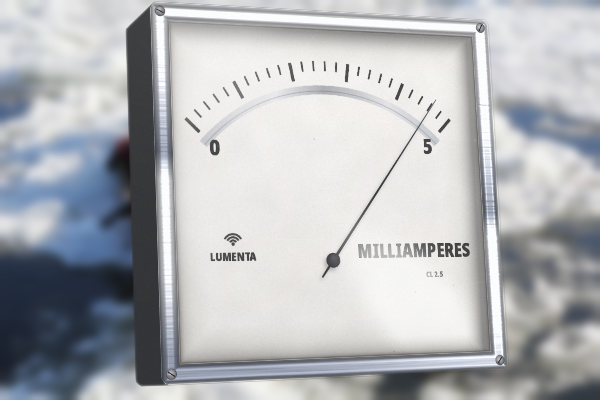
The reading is 4.6 mA
